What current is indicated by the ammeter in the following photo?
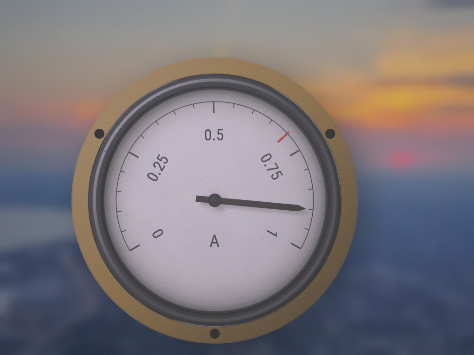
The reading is 0.9 A
